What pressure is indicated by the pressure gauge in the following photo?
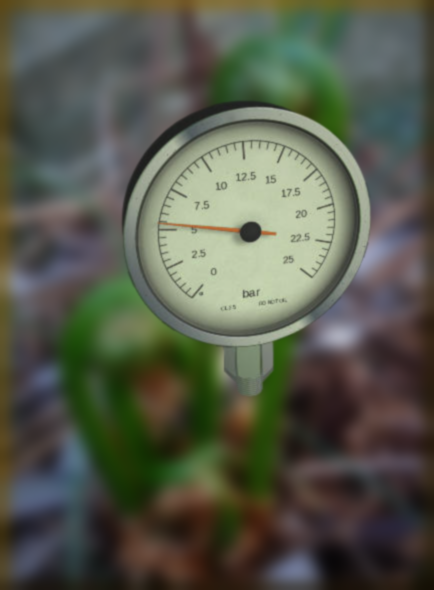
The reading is 5.5 bar
